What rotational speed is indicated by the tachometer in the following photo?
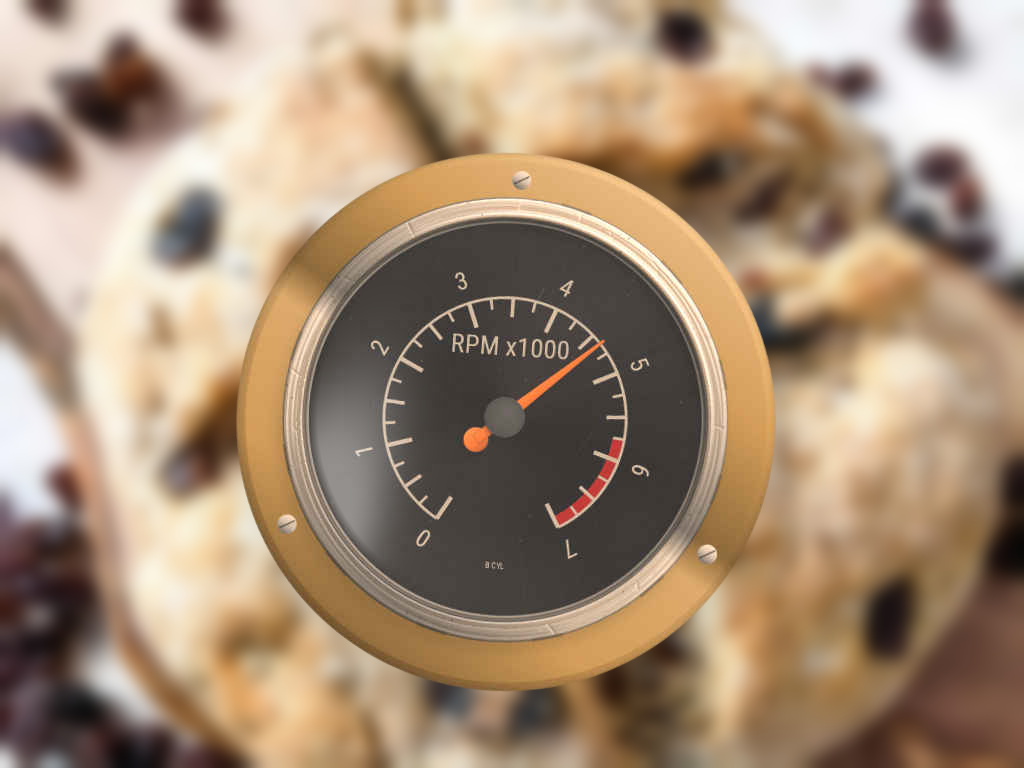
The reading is 4625 rpm
